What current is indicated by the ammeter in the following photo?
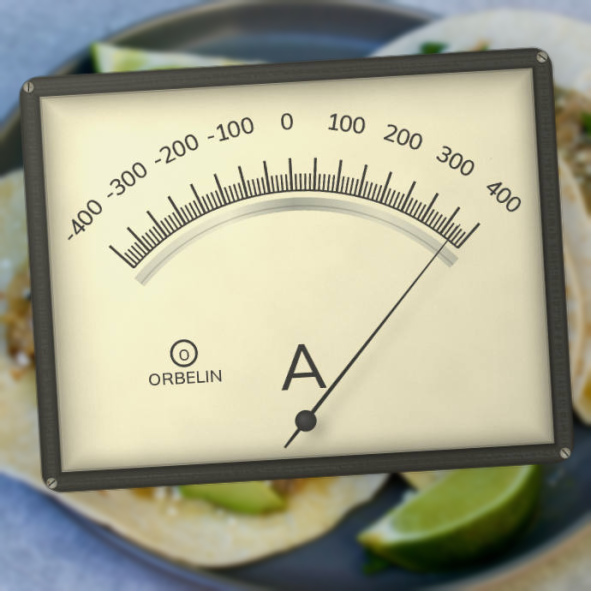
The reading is 370 A
